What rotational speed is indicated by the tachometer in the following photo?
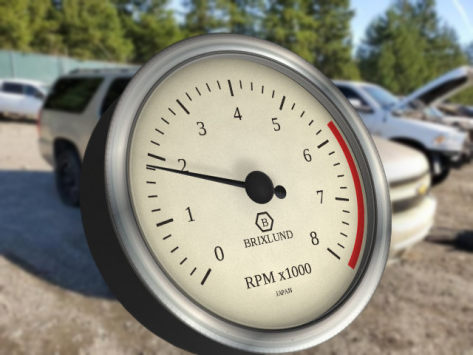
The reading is 1800 rpm
